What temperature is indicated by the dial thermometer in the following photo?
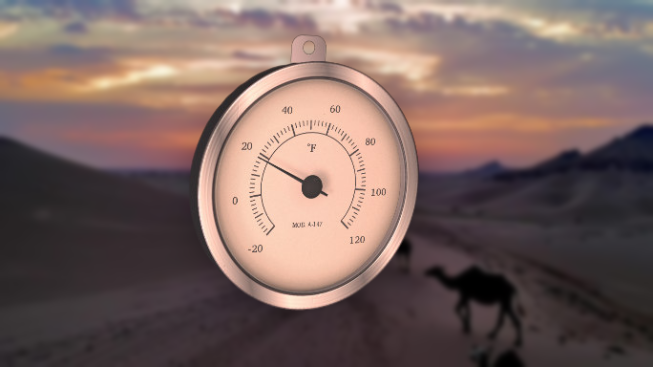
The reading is 18 °F
